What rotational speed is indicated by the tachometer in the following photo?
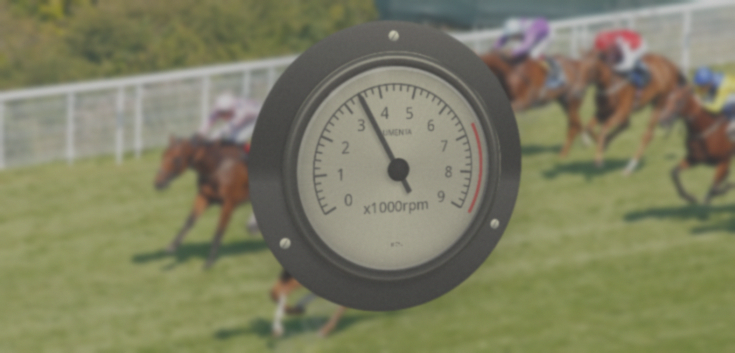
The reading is 3400 rpm
